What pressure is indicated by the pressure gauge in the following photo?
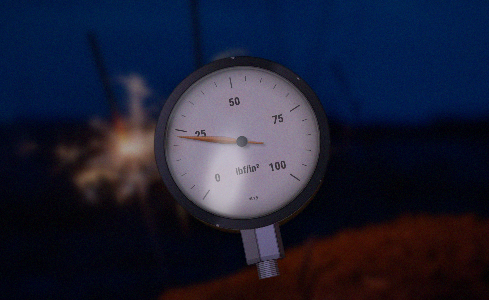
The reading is 22.5 psi
